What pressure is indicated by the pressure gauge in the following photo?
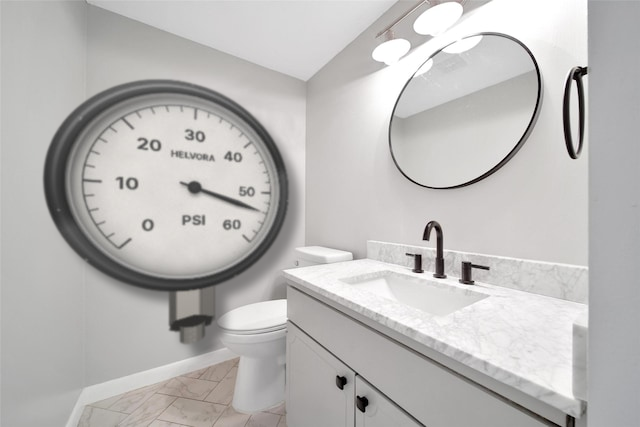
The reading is 54 psi
